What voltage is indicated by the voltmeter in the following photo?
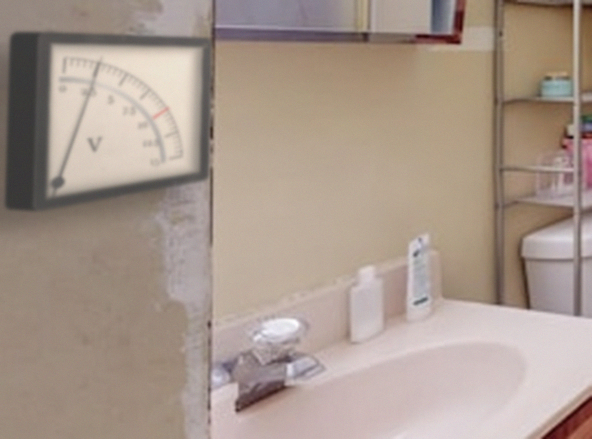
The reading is 2.5 V
